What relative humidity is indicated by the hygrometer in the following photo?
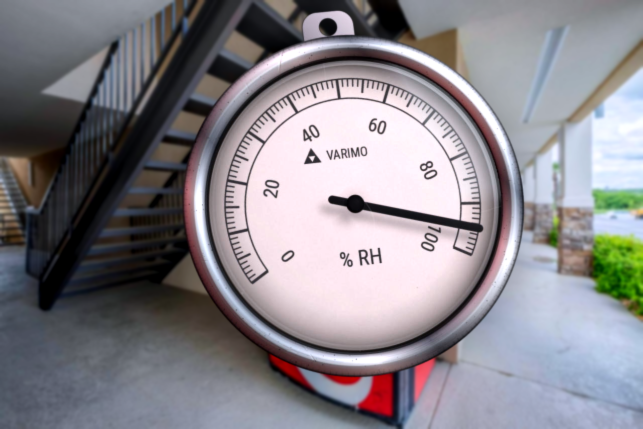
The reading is 95 %
